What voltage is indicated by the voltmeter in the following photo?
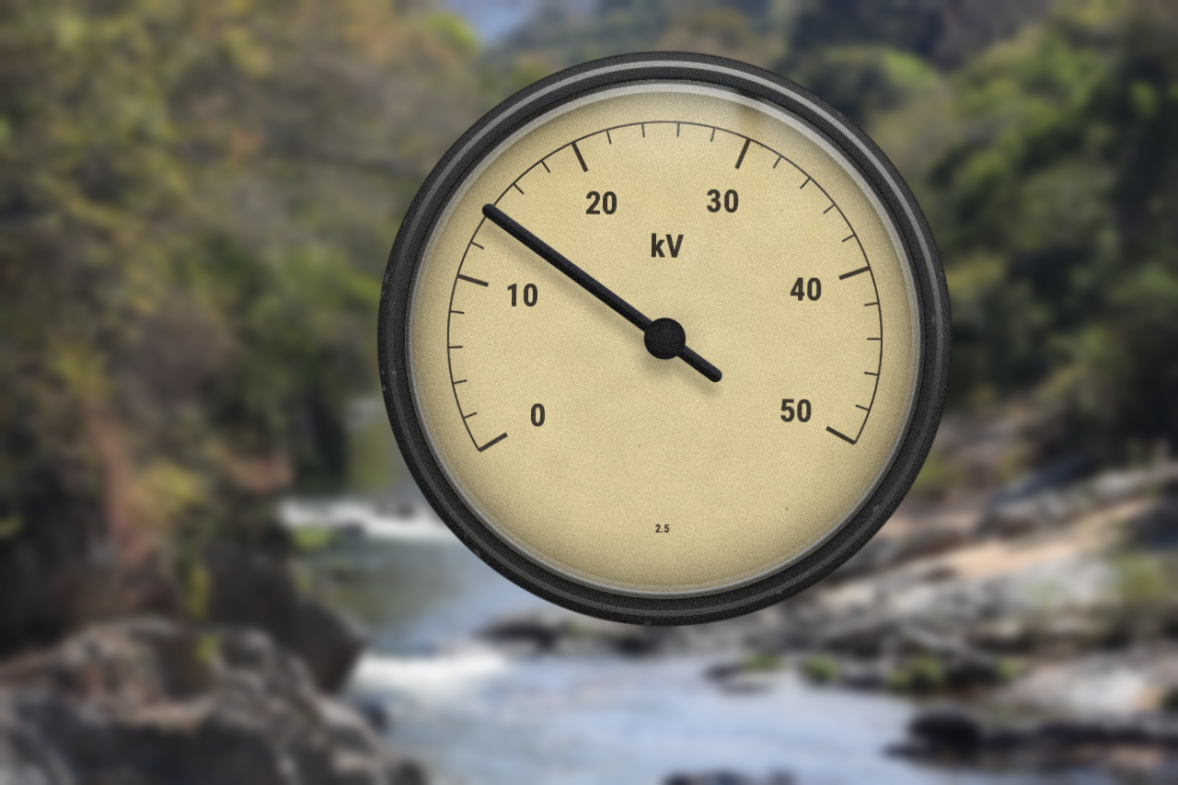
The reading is 14 kV
